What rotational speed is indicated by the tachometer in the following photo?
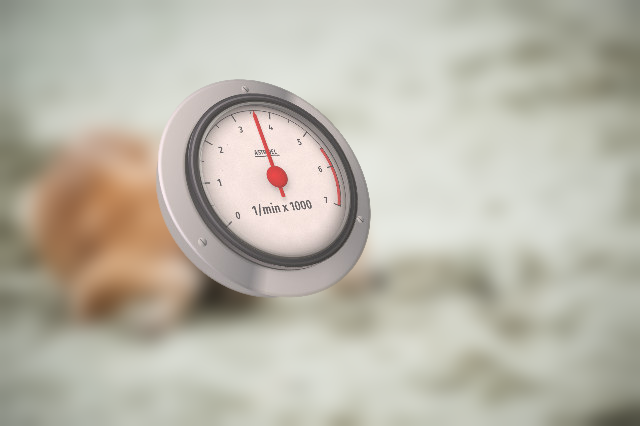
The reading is 3500 rpm
